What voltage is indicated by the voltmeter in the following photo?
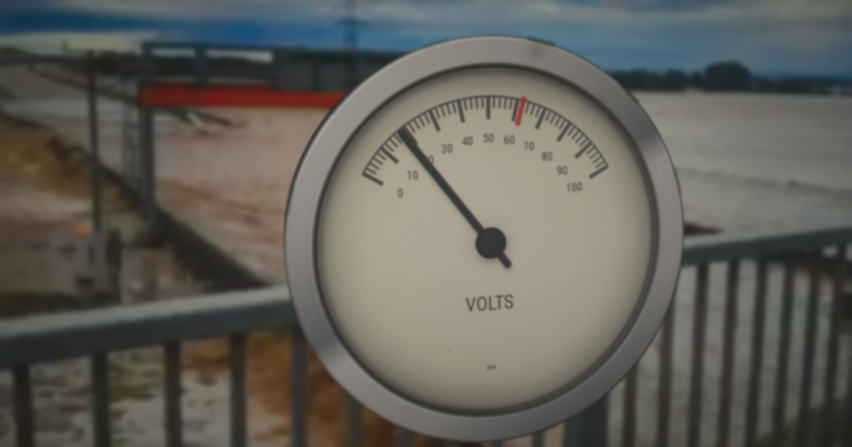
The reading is 18 V
